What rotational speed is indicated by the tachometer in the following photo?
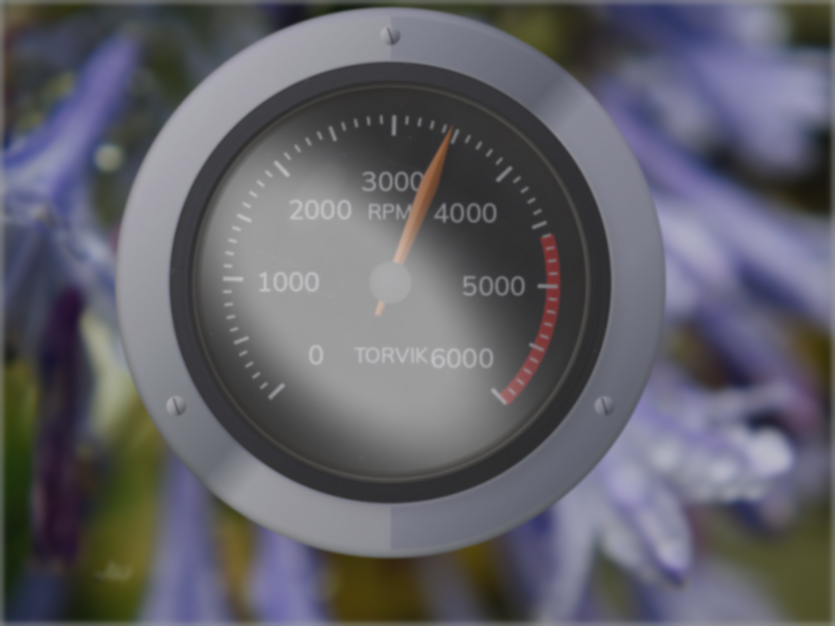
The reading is 3450 rpm
